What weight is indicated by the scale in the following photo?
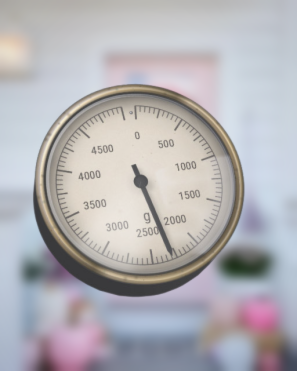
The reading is 2300 g
